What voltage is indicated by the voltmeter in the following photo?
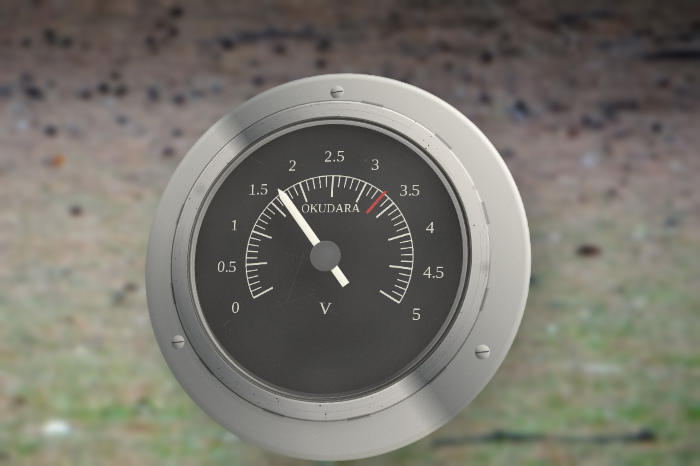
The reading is 1.7 V
